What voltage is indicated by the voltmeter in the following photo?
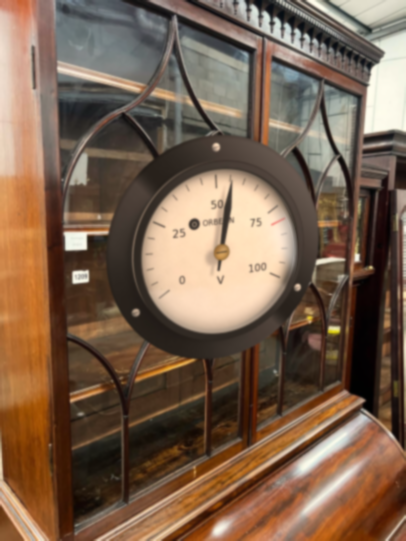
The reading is 55 V
